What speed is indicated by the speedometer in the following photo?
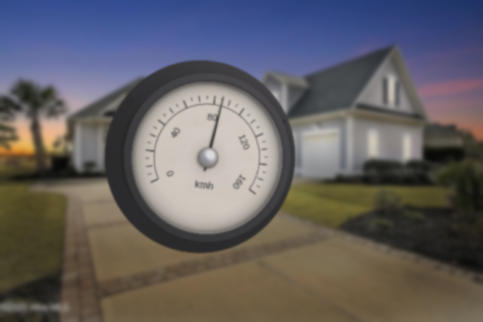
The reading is 85 km/h
